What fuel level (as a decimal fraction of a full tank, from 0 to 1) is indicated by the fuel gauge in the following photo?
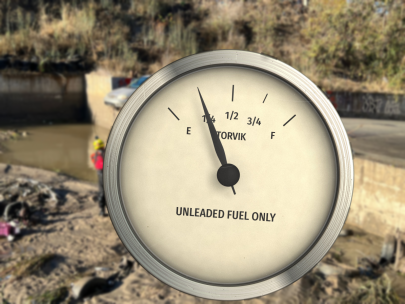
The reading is 0.25
